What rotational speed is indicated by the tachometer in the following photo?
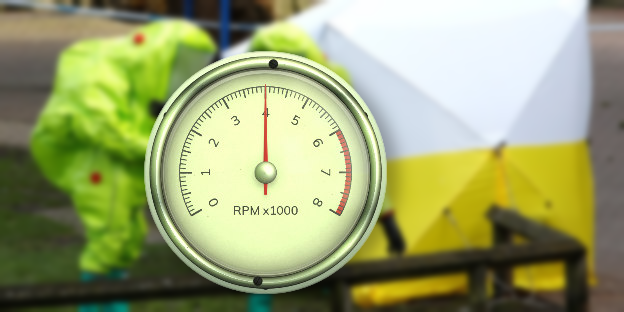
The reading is 4000 rpm
